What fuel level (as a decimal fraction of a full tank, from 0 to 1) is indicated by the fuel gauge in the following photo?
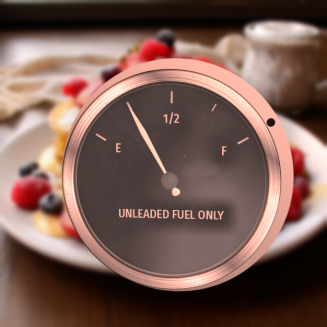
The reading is 0.25
